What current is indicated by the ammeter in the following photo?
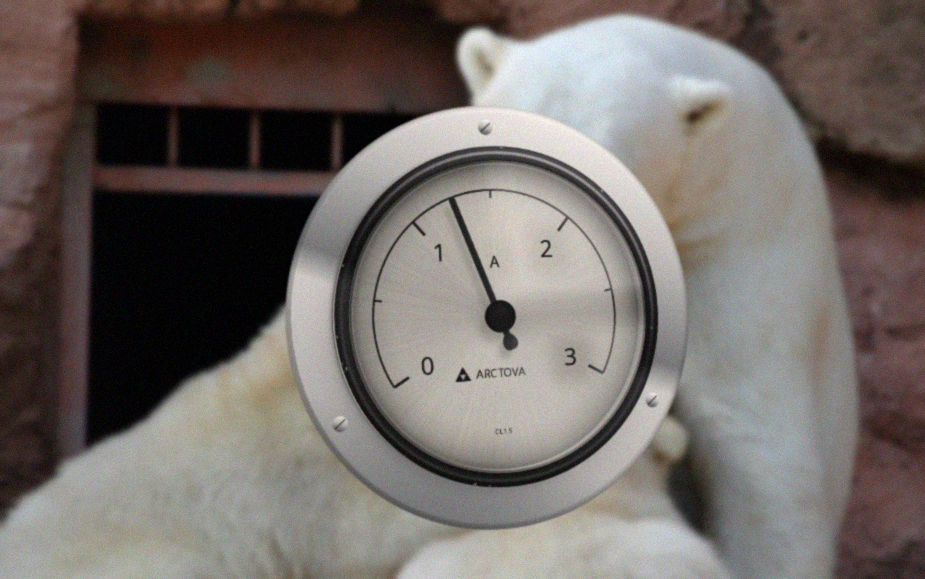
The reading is 1.25 A
